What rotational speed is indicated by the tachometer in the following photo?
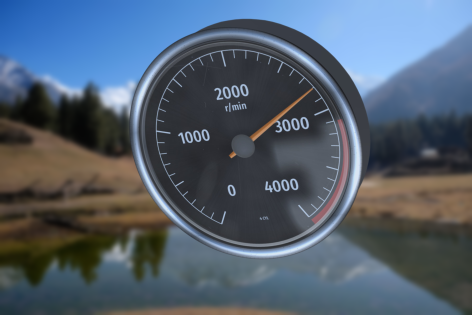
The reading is 2800 rpm
